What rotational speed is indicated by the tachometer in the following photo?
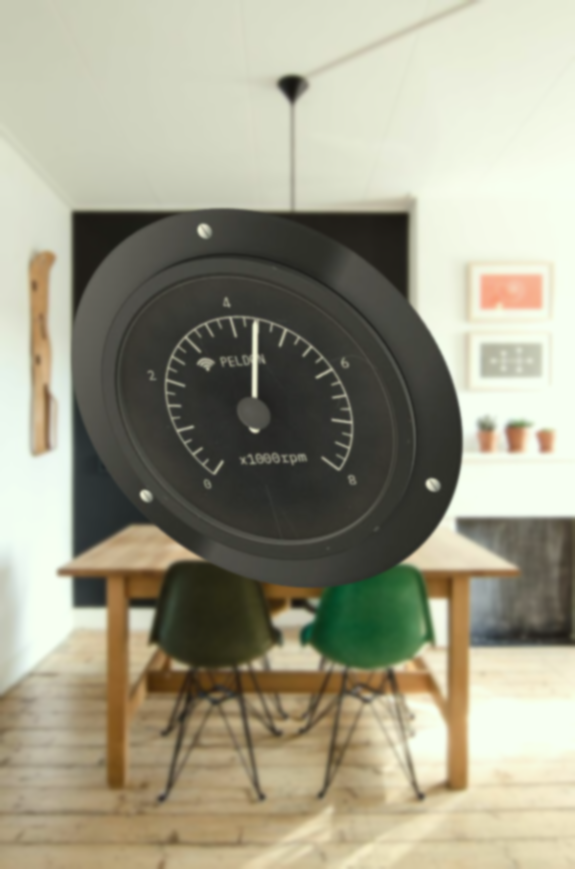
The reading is 4500 rpm
